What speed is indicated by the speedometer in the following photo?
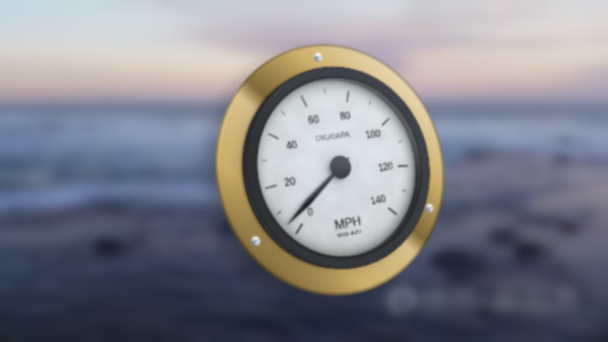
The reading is 5 mph
